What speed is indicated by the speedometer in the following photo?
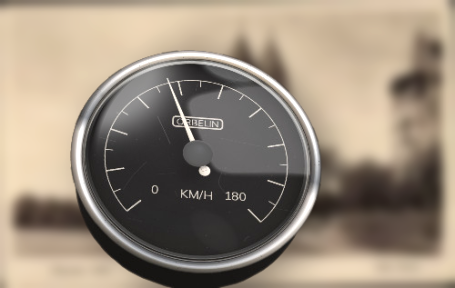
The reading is 75 km/h
